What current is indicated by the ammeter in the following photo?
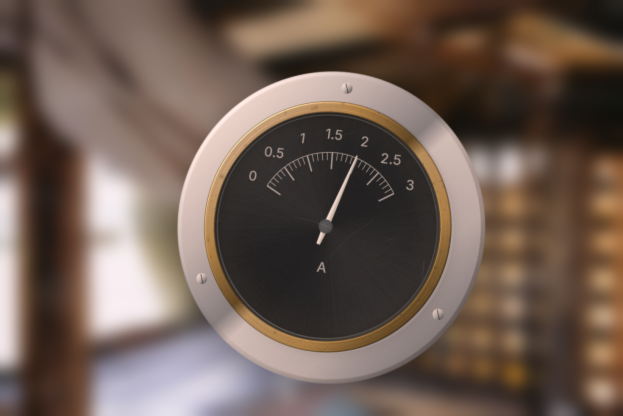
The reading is 2 A
